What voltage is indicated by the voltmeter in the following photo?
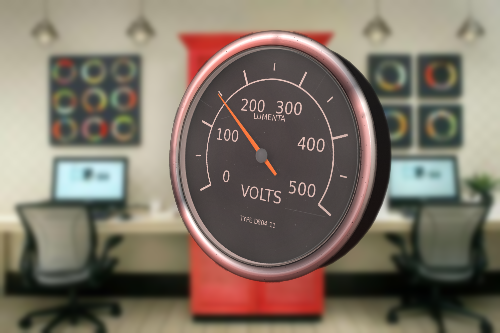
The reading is 150 V
